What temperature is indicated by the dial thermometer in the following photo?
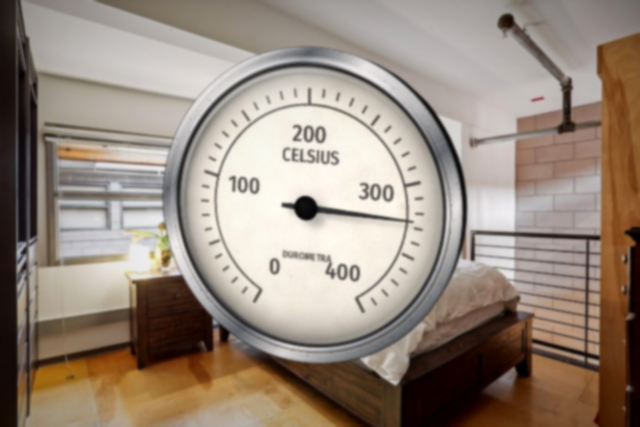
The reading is 325 °C
